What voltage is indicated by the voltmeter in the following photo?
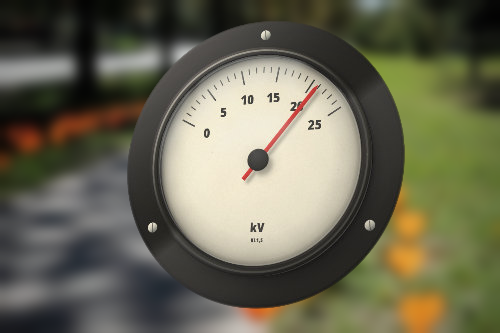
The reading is 21 kV
